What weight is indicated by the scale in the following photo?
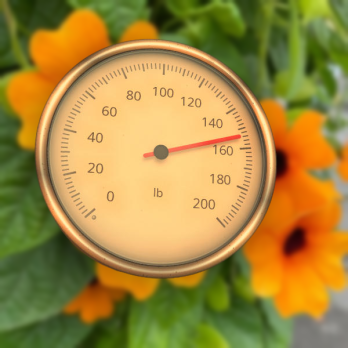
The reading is 154 lb
